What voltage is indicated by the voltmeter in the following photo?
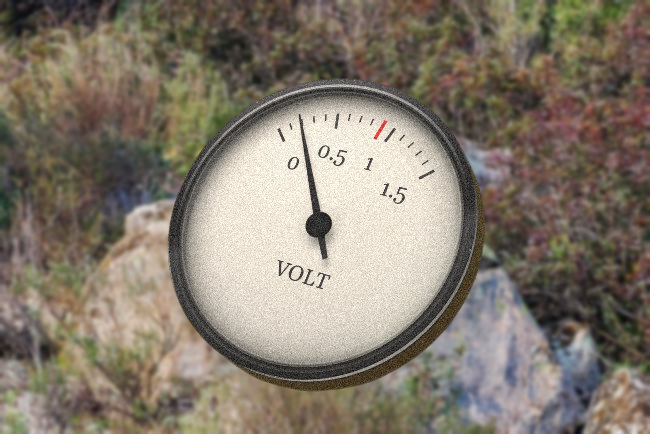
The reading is 0.2 V
